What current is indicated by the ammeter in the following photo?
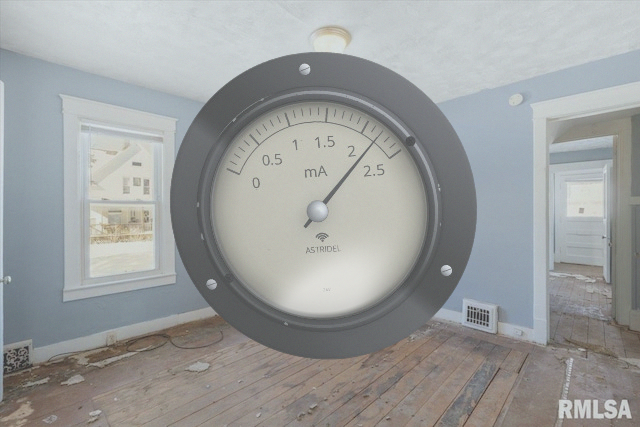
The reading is 2.2 mA
